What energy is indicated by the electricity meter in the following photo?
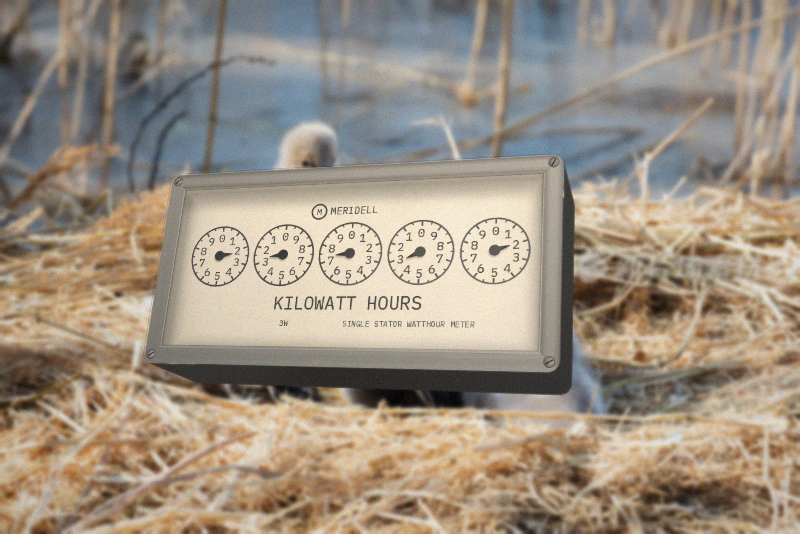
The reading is 22732 kWh
